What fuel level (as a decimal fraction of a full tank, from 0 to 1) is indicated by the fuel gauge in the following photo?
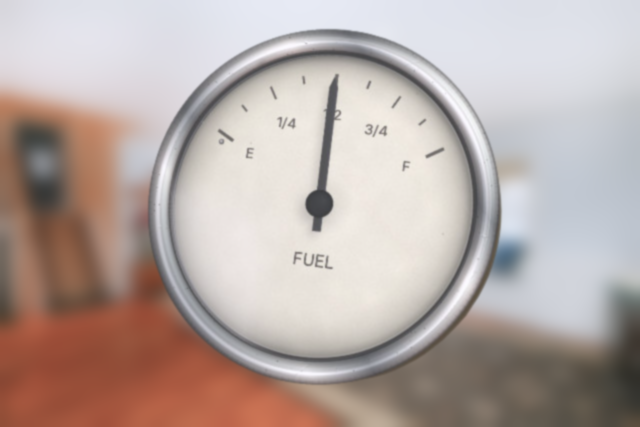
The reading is 0.5
